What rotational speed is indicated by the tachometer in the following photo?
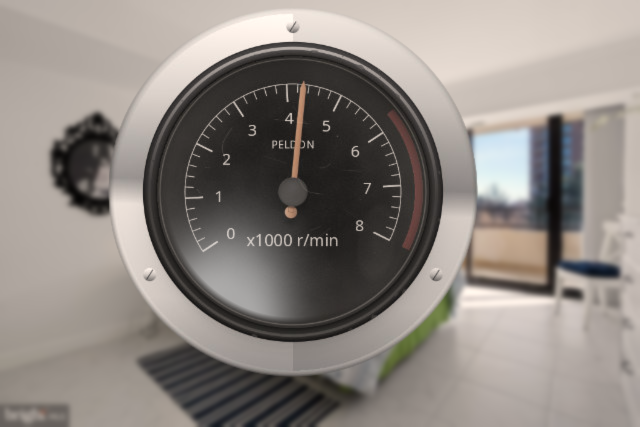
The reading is 4300 rpm
